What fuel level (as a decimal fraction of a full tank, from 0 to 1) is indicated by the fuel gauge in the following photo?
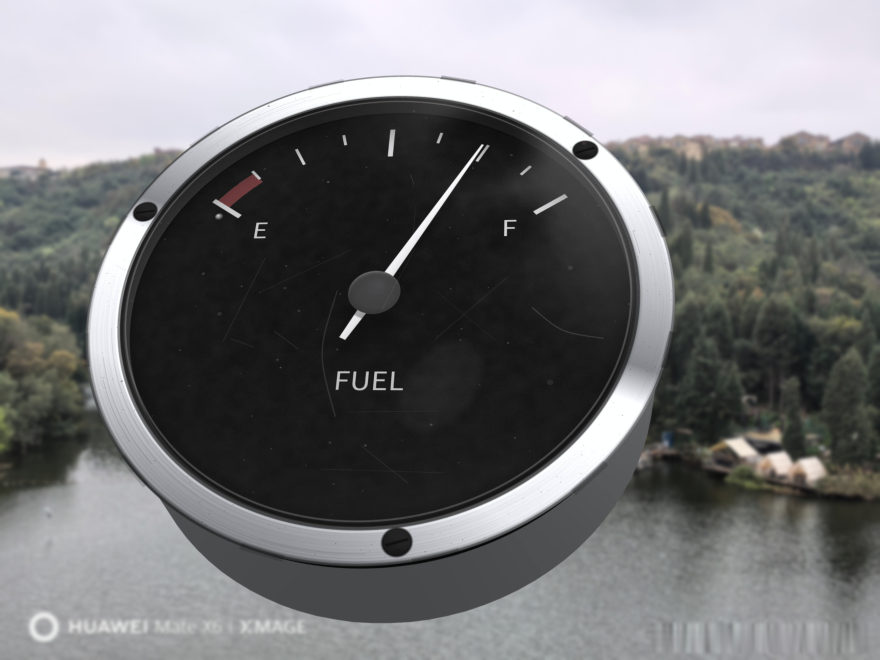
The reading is 0.75
